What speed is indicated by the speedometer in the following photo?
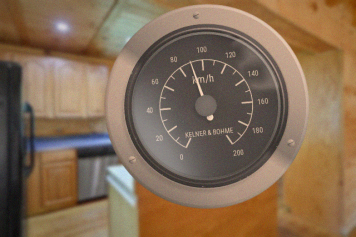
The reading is 90 km/h
